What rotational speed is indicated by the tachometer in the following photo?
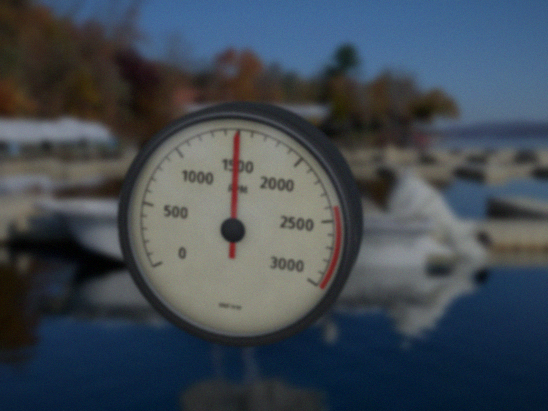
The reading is 1500 rpm
